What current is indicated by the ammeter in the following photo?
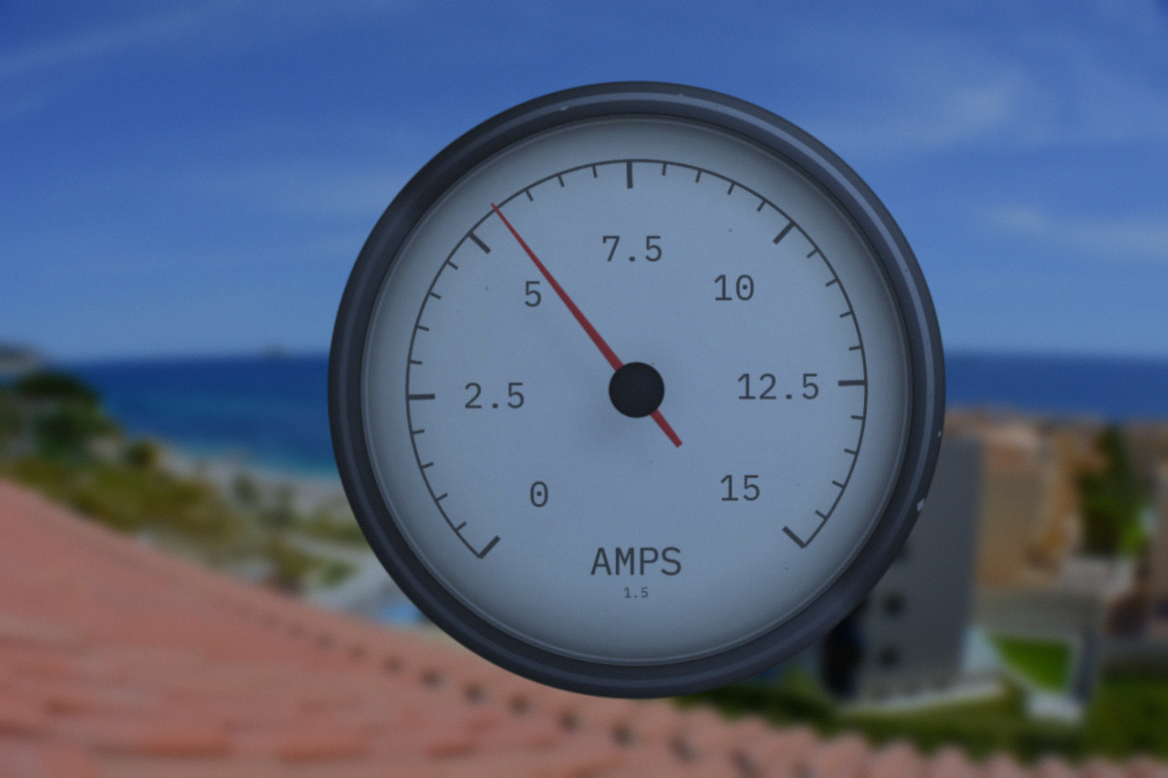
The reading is 5.5 A
